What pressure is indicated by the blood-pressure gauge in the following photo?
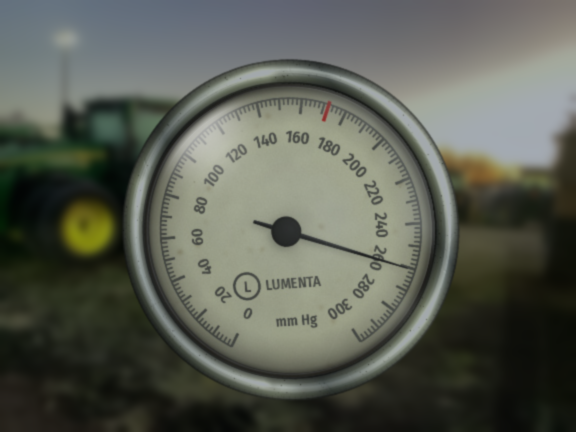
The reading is 260 mmHg
